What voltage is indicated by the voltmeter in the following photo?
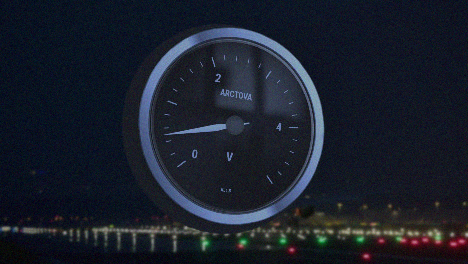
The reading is 0.5 V
